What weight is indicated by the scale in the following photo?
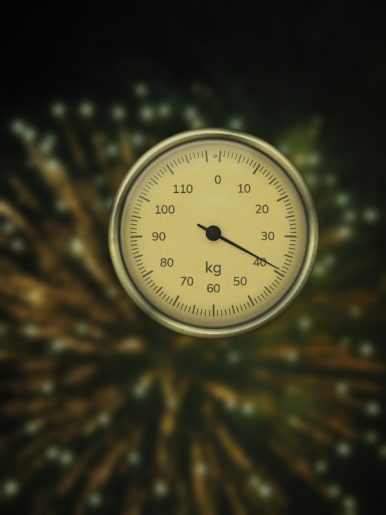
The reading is 39 kg
